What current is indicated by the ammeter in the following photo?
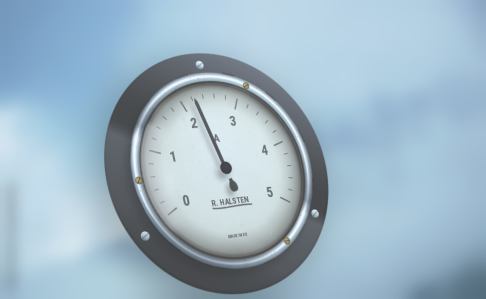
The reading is 2.2 A
